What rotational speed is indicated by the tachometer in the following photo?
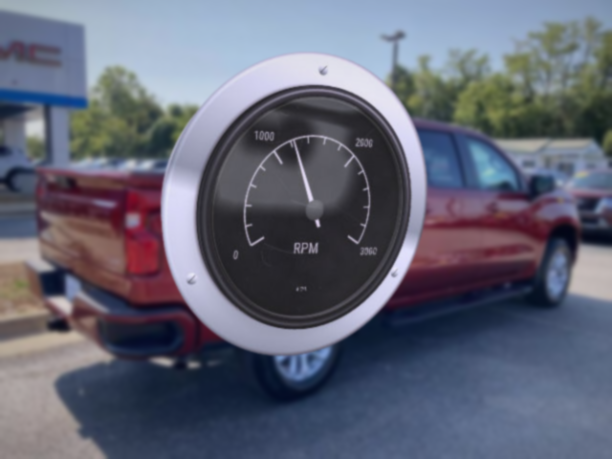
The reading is 1200 rpm
